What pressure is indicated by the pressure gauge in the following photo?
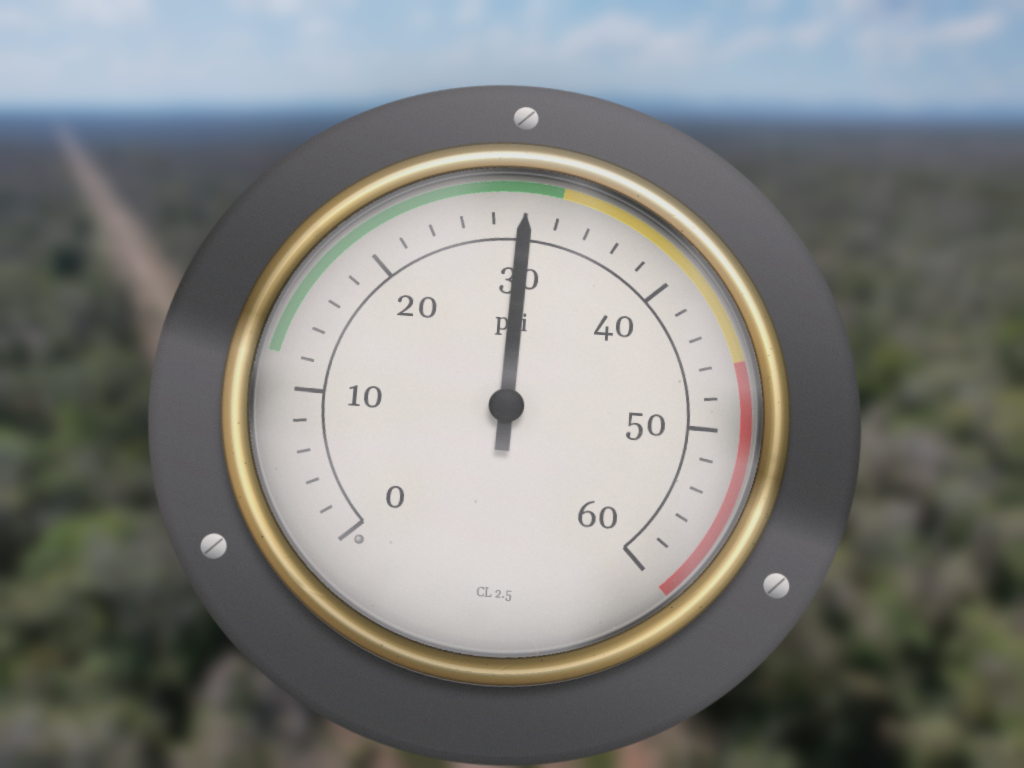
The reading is 30 psi
